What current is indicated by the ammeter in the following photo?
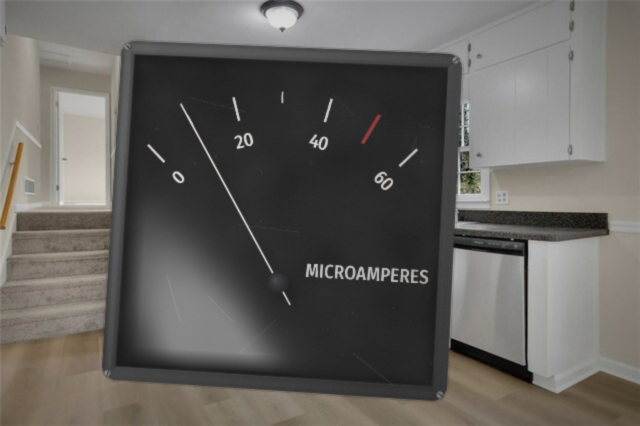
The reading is 10 µA
